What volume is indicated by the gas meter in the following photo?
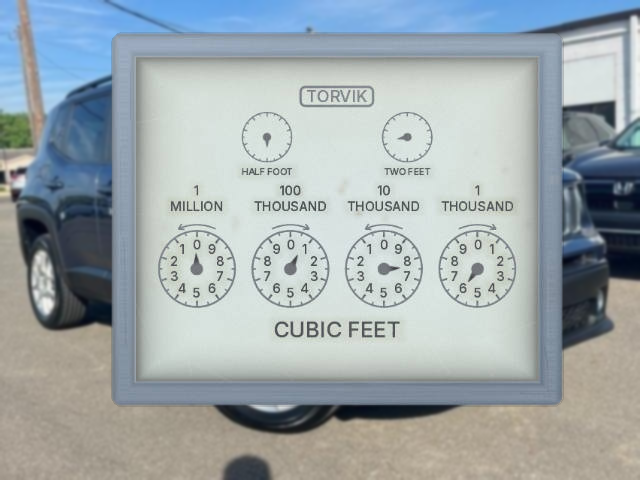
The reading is 7600 ft³
